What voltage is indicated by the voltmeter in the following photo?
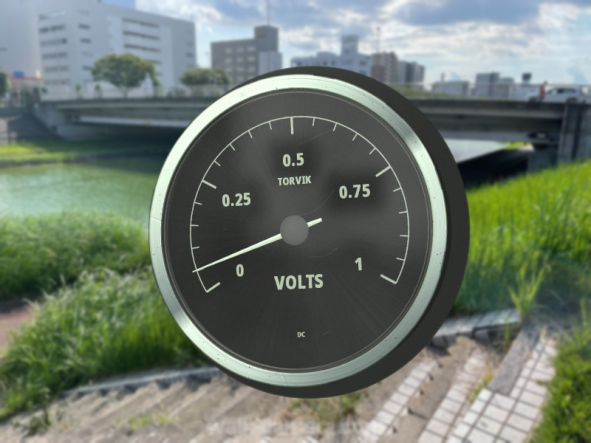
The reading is 0.05 V
